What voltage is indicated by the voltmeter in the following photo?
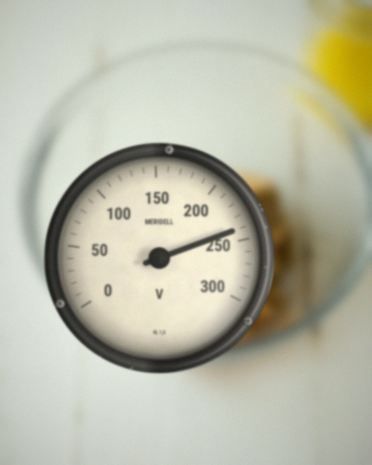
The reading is 240 V
